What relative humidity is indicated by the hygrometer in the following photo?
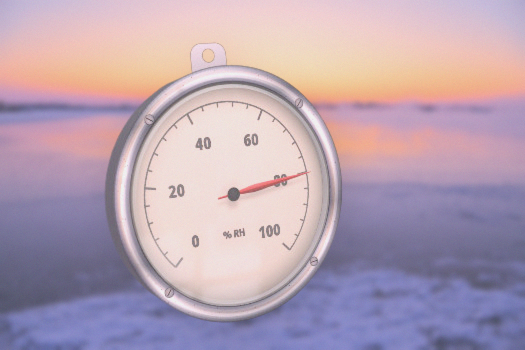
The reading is 80 %
